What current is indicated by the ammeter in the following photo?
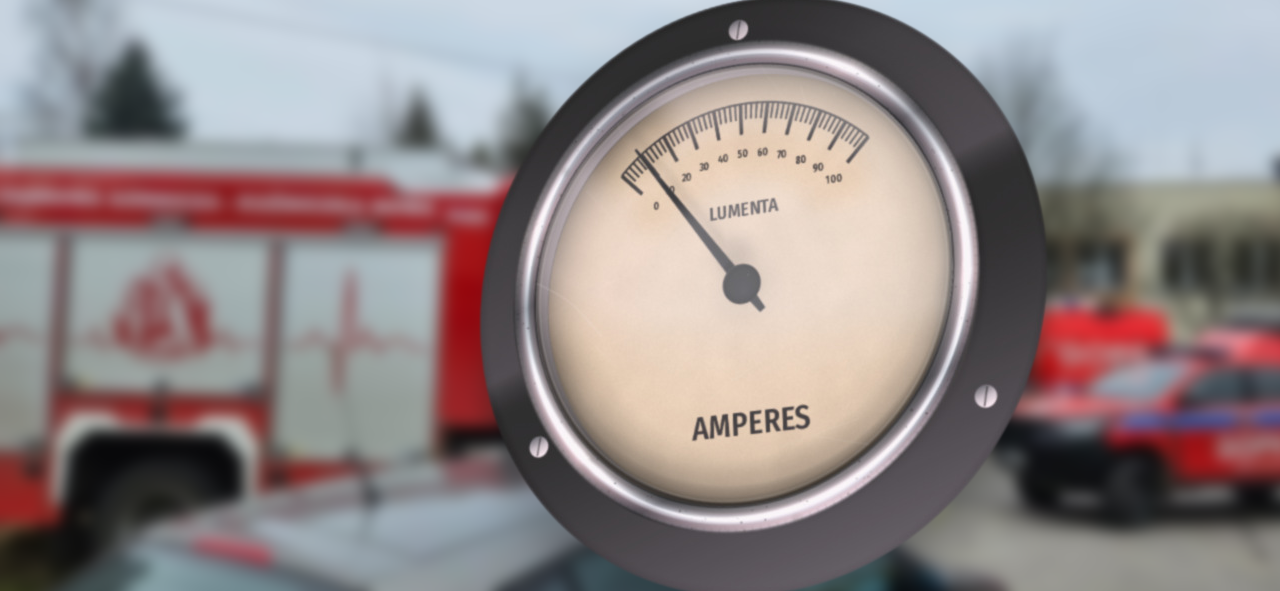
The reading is 10 A
